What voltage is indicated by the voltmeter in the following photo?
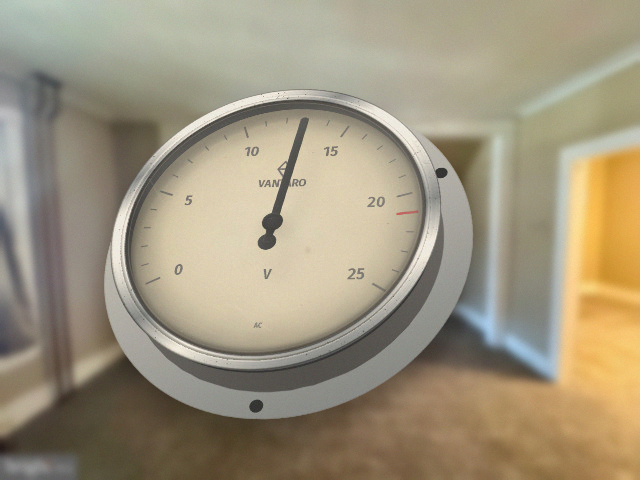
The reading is 13 V
